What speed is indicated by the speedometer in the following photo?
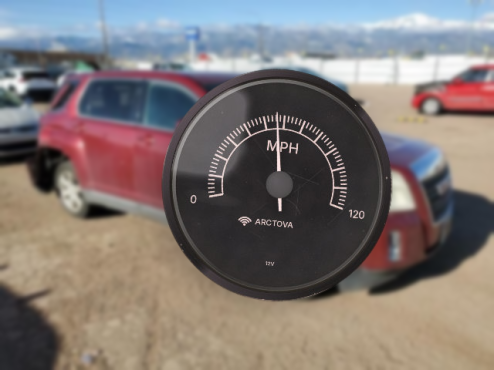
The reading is 56 mph
